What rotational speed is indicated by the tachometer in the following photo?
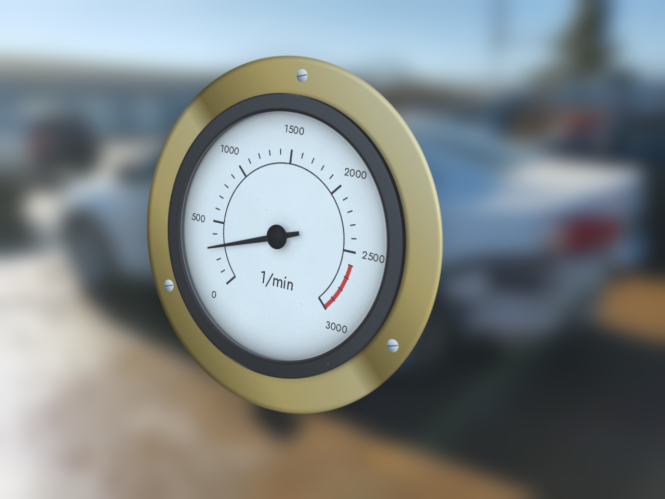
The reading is 300 rpm
